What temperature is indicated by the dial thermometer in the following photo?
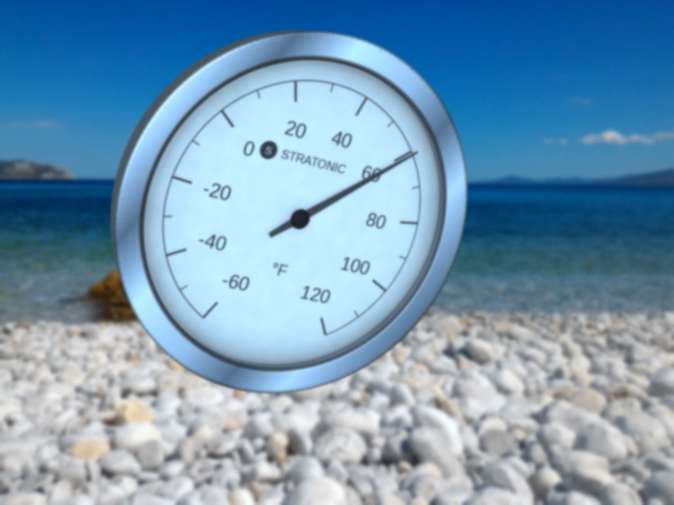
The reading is 60 °F
